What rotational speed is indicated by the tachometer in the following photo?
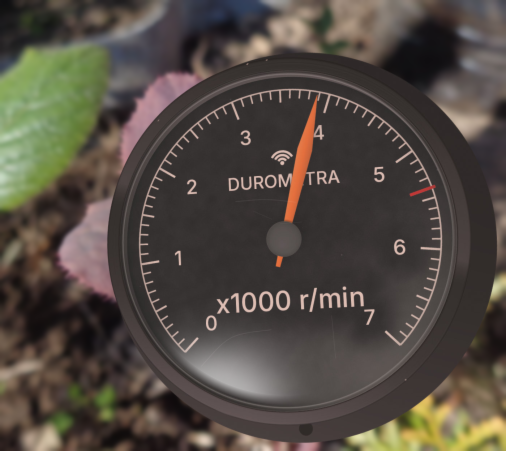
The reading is 3900 rpm
